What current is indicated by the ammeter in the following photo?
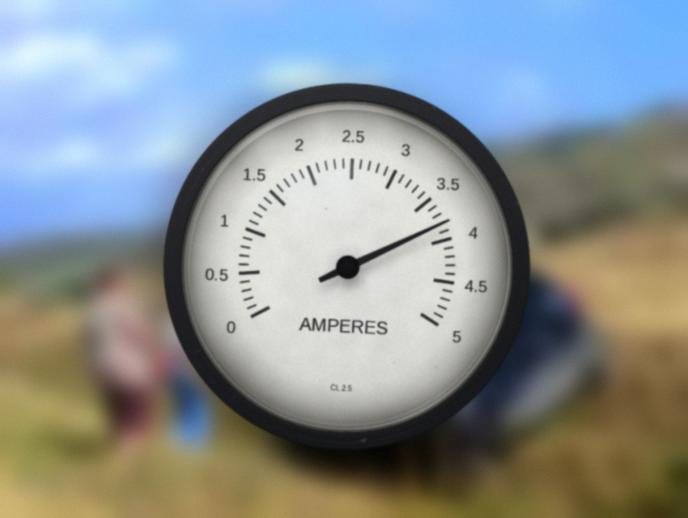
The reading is 3.8 A
